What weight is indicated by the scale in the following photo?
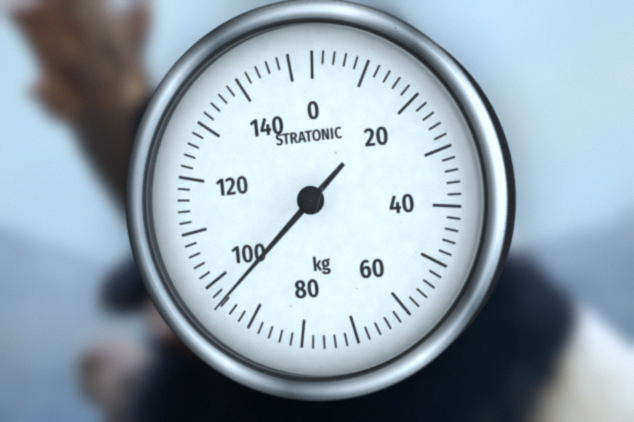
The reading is 96 kg
